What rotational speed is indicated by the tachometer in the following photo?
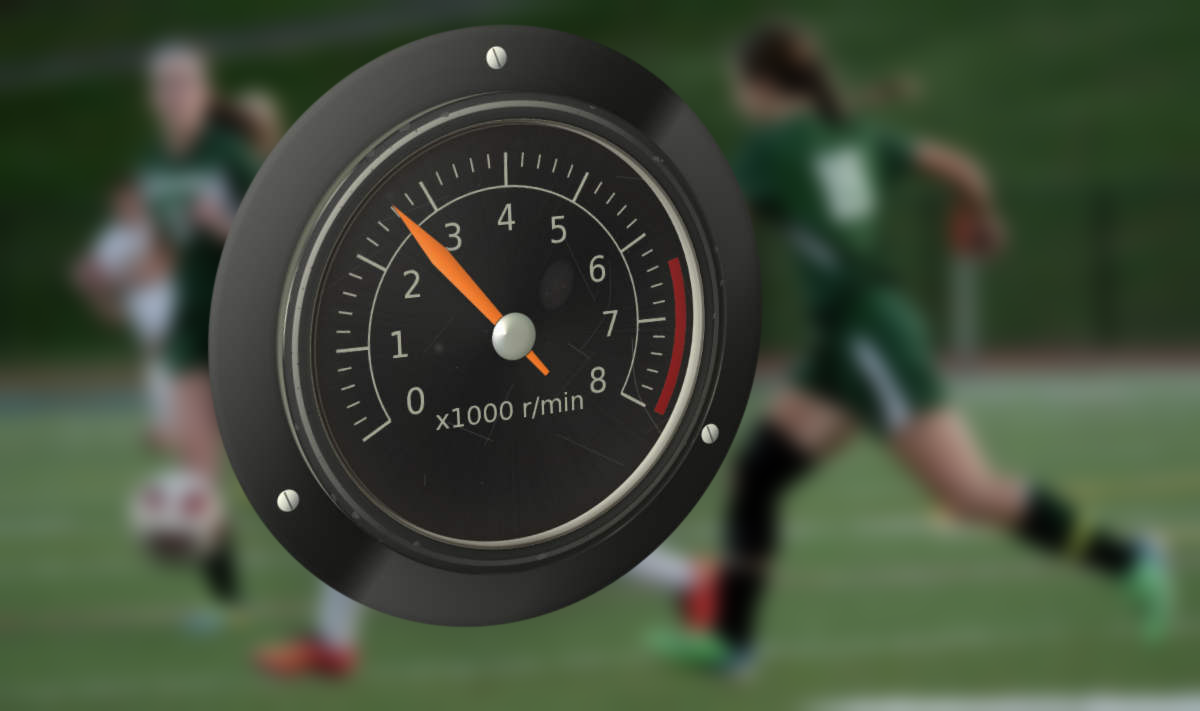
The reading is 2600 rpm
